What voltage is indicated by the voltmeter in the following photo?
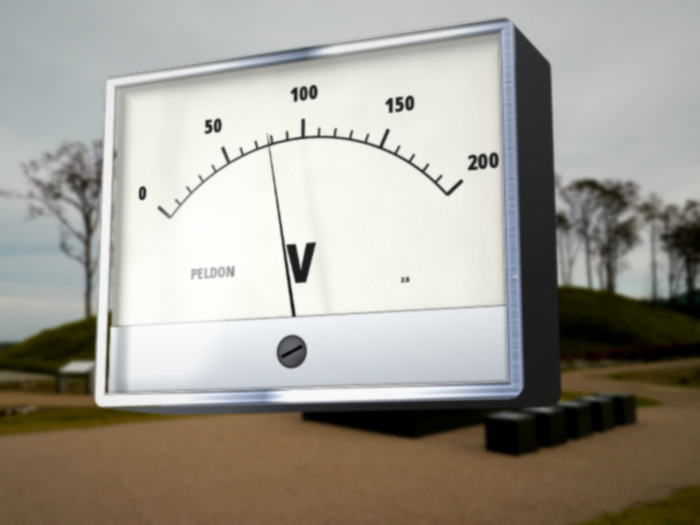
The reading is 80 V
